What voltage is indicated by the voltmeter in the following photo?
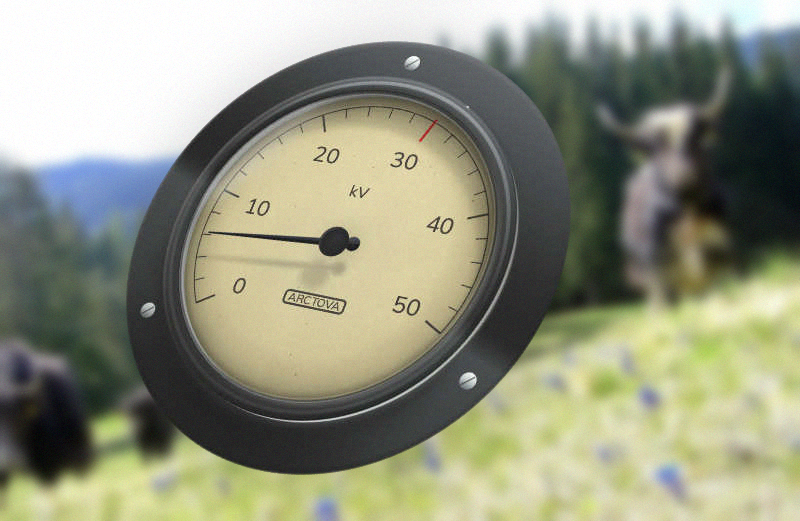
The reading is 6 kV
